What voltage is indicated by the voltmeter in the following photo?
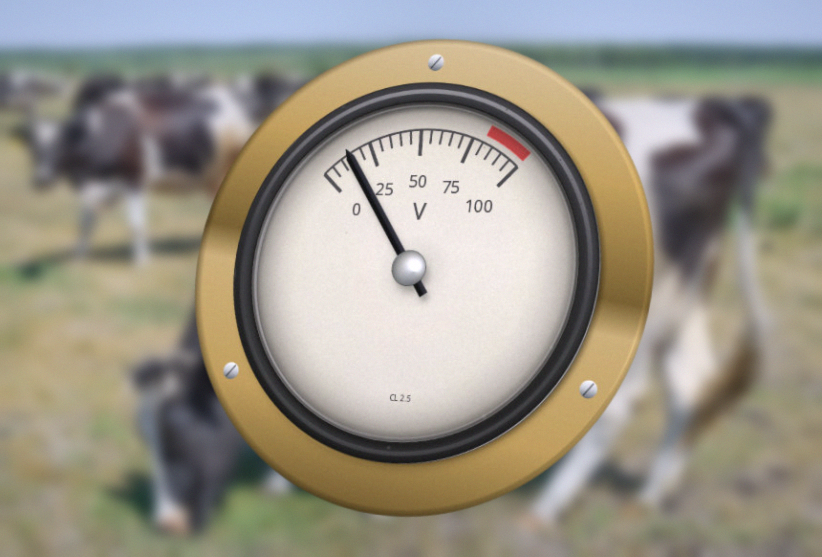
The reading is 15 V
